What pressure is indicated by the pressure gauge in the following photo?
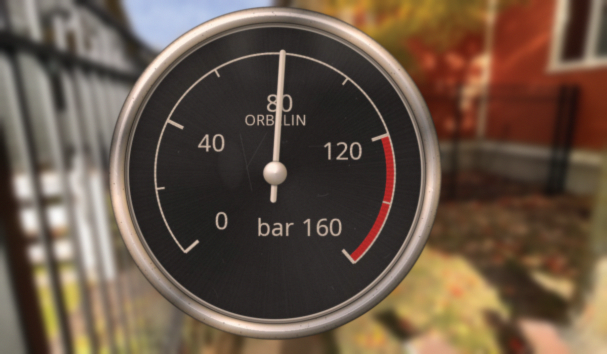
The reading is 80 bar
